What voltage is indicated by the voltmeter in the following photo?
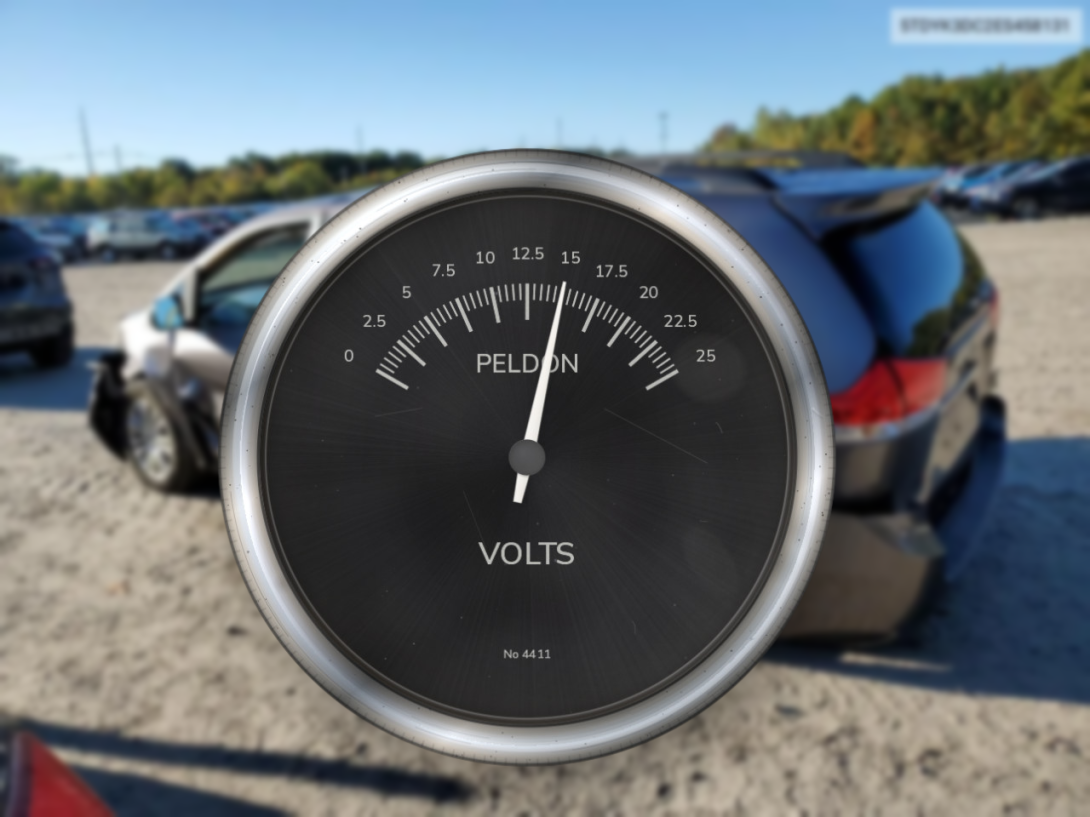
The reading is 15 V
